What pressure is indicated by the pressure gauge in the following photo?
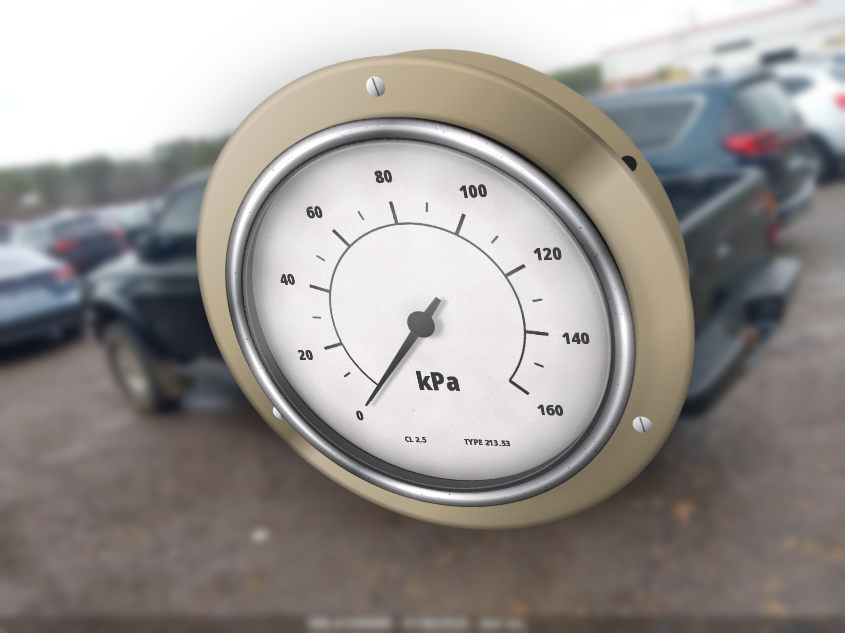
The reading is 0 kPa
